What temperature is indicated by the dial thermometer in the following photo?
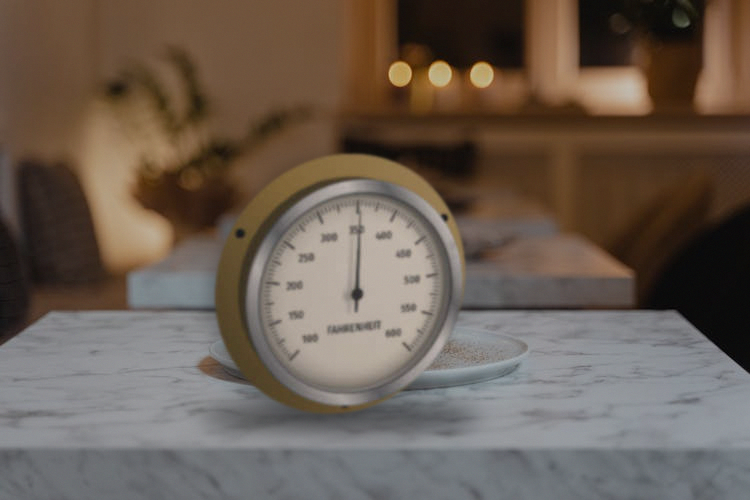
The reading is 350 °F
